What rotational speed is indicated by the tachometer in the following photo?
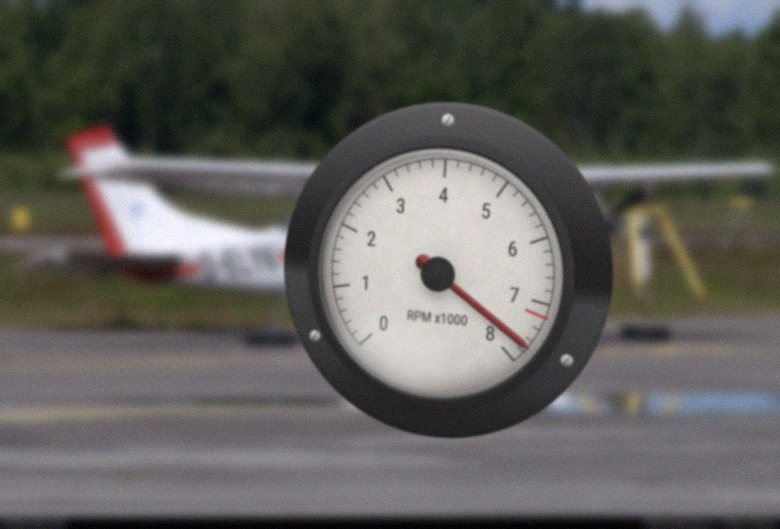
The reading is 7700 rpm
